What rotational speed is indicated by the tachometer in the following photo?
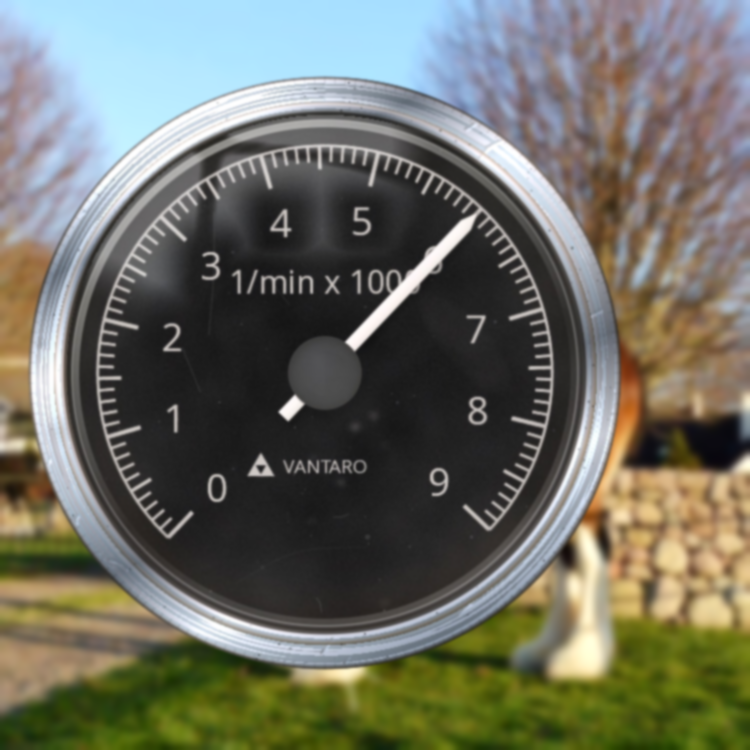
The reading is 6000 rpm
